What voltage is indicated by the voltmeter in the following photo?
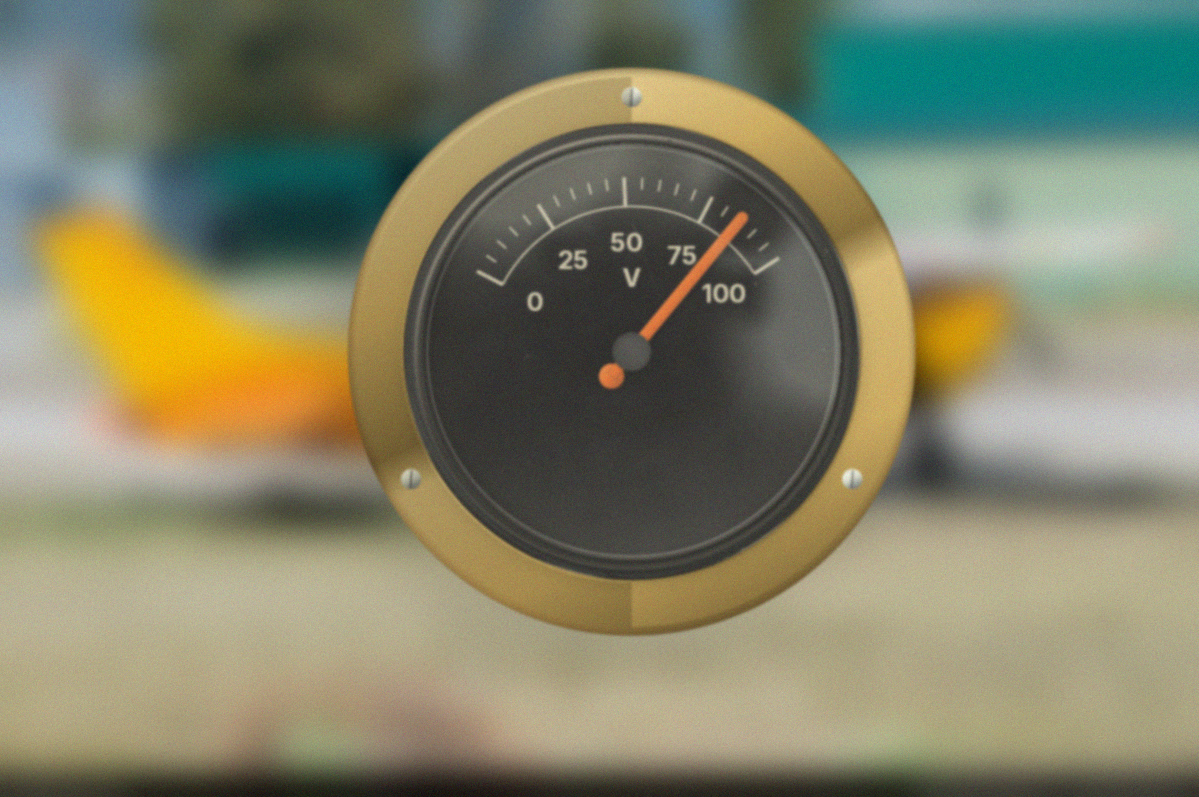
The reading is 85 V
